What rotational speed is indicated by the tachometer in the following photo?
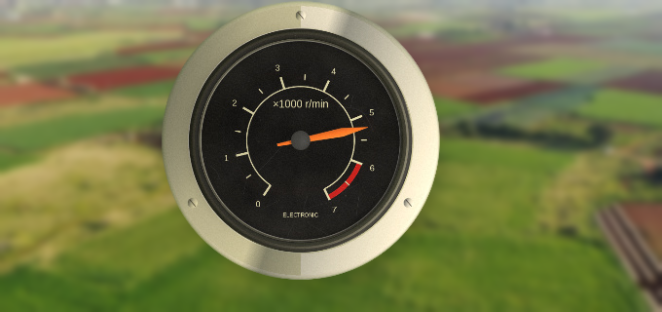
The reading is 5250 rpm
